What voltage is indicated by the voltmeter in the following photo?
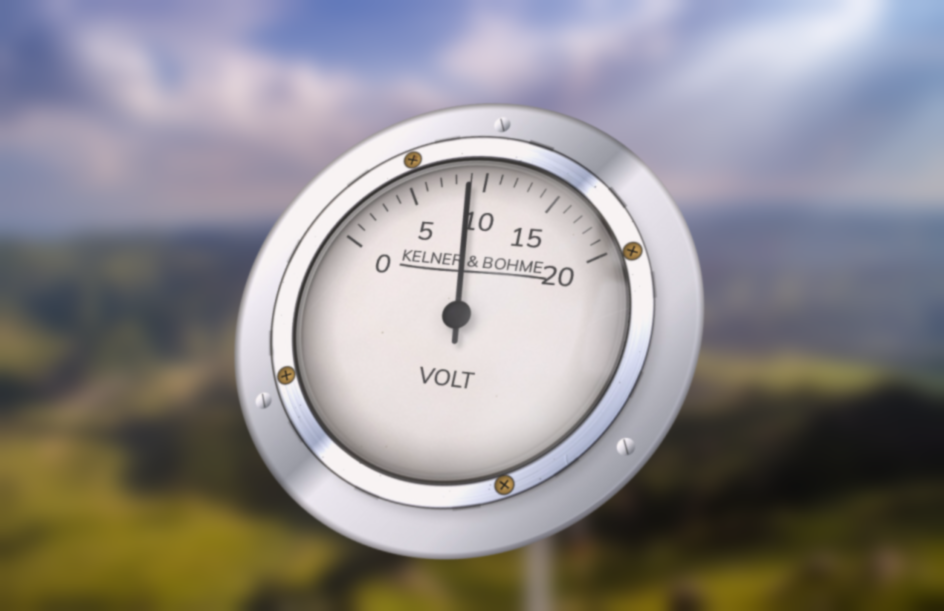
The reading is 9 V
